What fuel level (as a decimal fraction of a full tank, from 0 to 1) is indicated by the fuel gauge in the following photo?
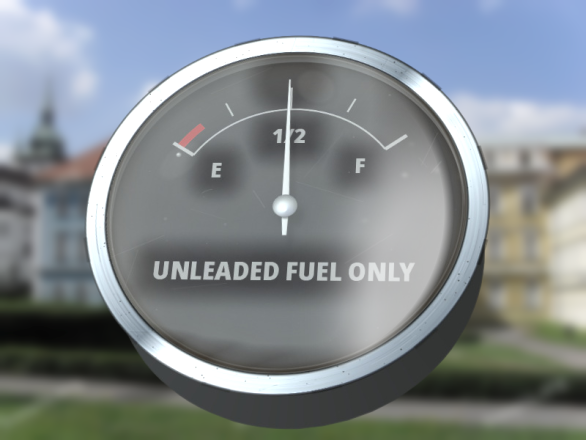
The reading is 0.5
